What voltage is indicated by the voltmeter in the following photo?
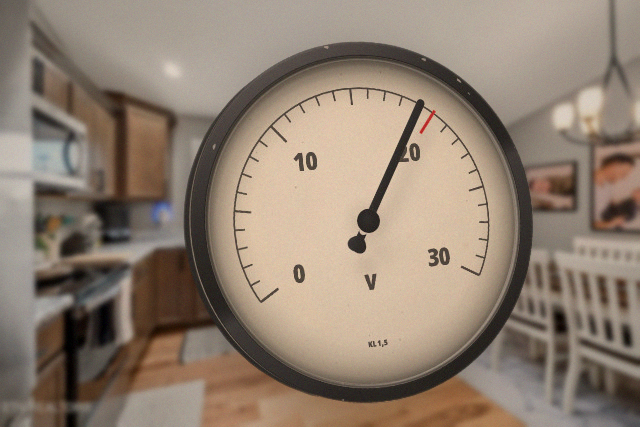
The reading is 19 V
